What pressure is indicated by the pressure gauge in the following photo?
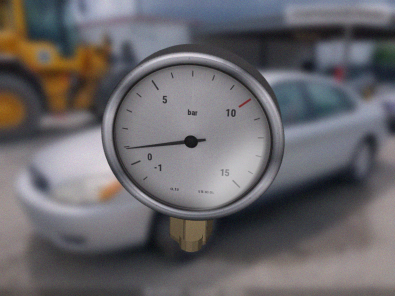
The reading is 1 bar
